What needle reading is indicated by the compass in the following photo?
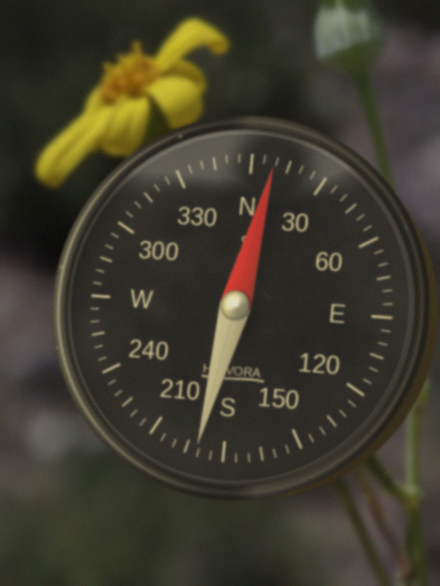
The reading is 10 °
